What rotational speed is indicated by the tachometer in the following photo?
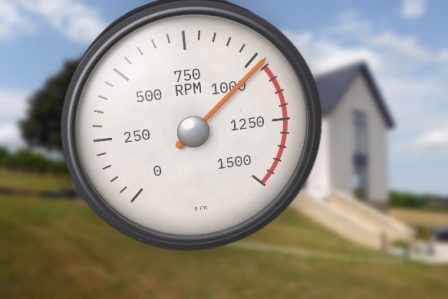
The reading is 1025 rpm
